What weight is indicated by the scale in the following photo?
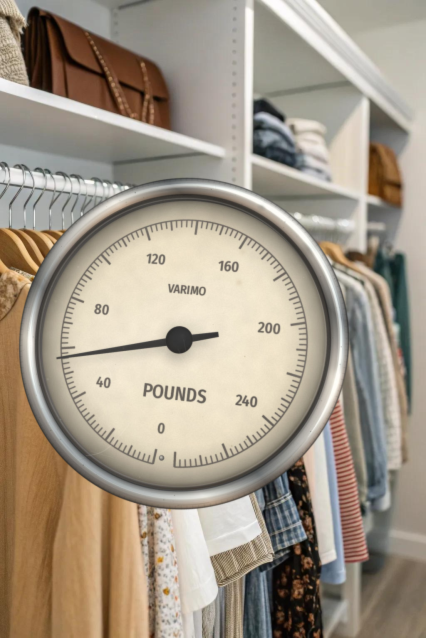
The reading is 56 lb
